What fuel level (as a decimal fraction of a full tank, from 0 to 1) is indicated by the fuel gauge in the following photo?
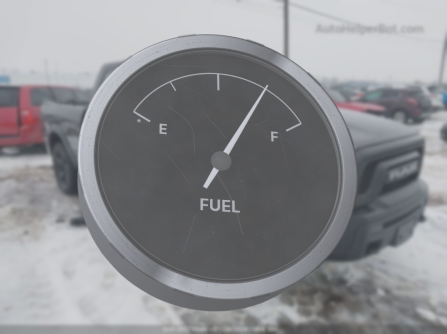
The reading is 0.75
